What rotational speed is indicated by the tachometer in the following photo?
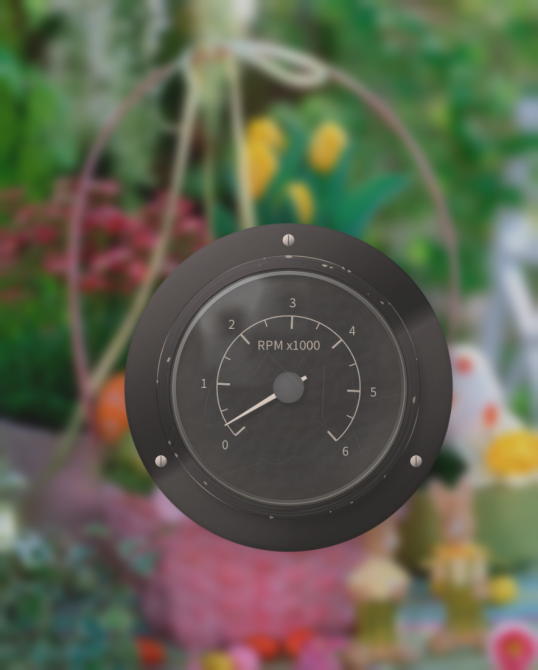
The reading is 250 rpm
